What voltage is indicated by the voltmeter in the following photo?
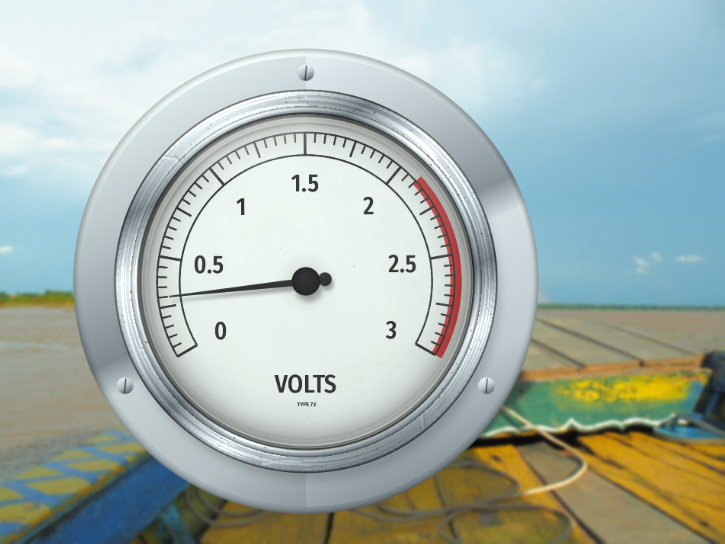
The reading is 0.3 V
